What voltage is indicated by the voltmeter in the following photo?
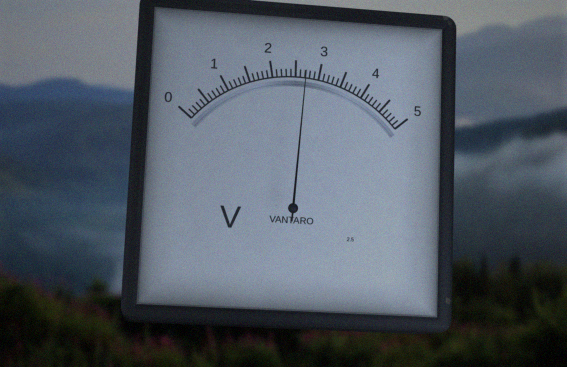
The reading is 2.7 V
